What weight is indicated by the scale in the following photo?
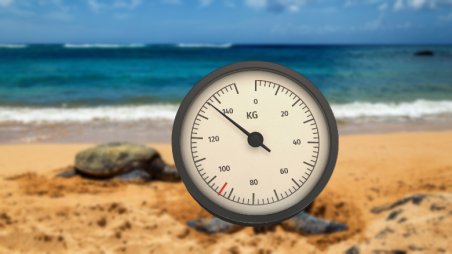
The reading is 136 kg
